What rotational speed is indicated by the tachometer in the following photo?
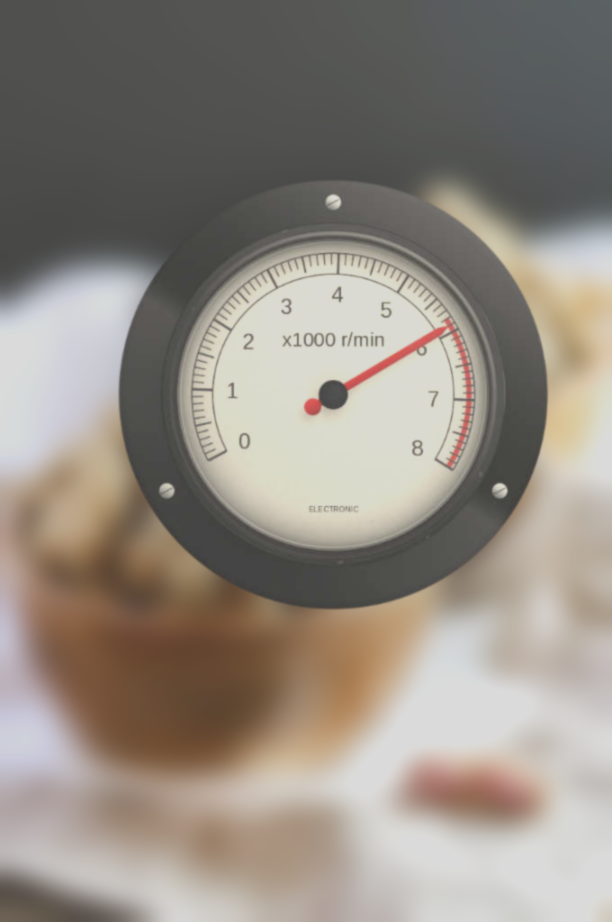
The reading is 5900 rpm
